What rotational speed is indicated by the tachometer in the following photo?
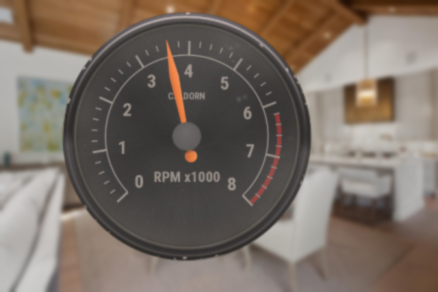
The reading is 3600 rpm
